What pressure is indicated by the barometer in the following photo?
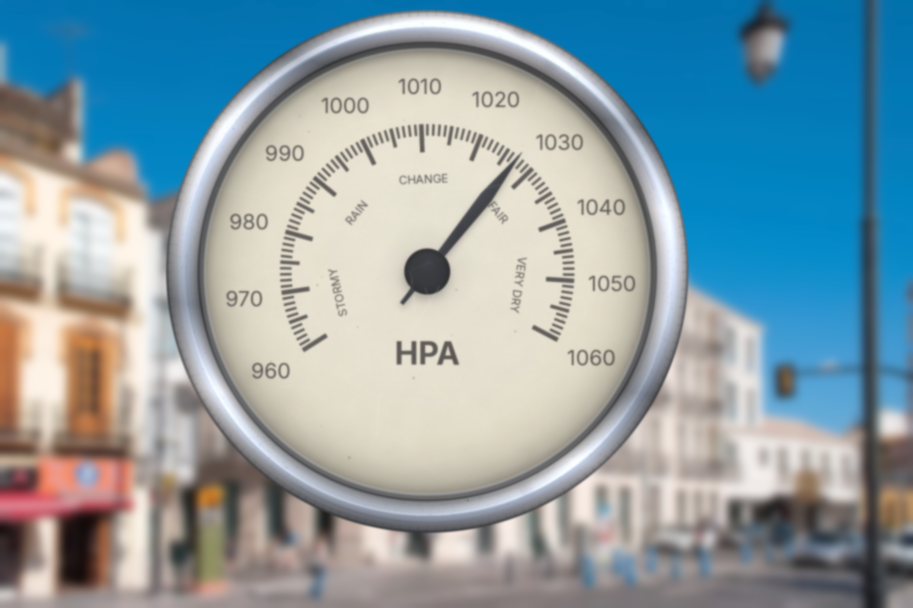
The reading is 1027 hPa
